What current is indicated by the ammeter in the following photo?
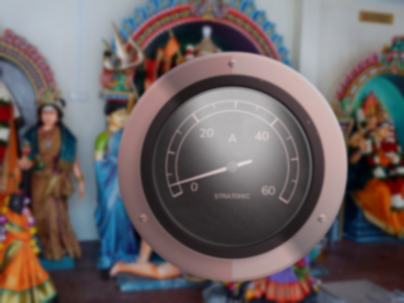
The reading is 2.5 A
